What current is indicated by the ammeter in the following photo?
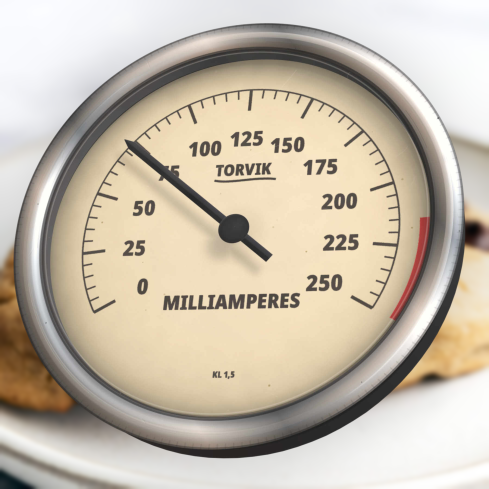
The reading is 72.5 mA
